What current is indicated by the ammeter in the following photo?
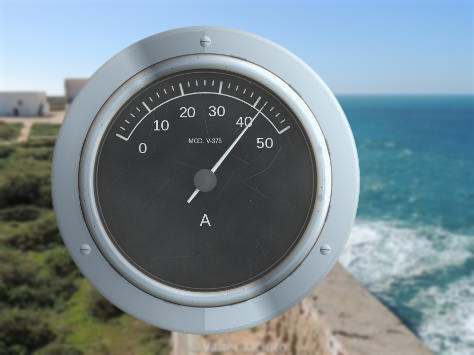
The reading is 42 A
